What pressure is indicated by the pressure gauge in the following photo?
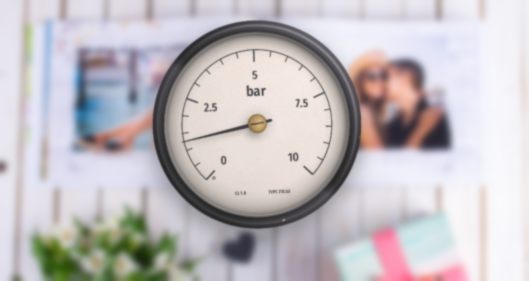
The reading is 1.25 bar
